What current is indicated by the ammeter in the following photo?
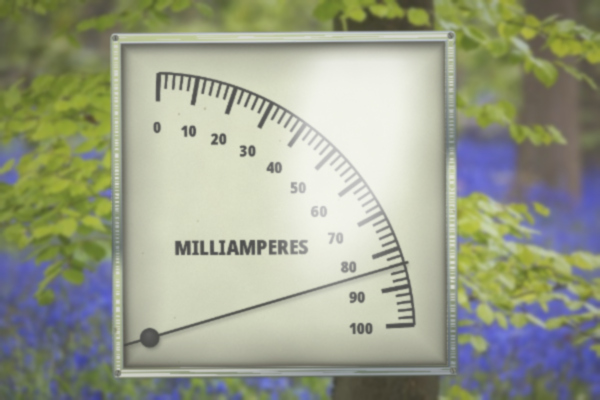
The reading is 84 mA
